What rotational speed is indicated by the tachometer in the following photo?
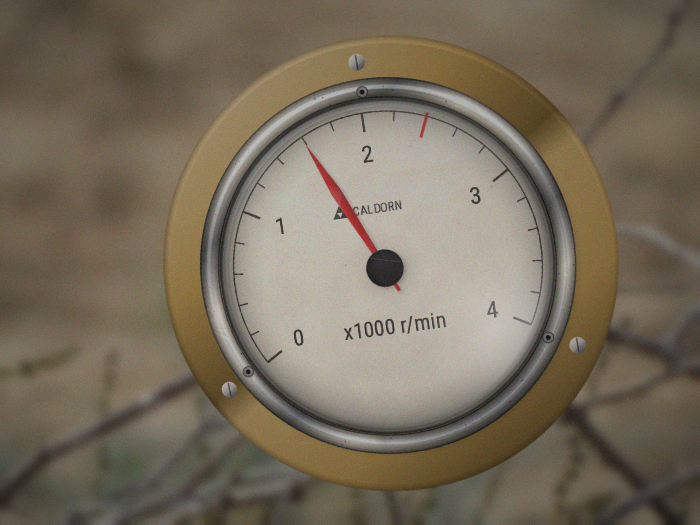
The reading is 1600 rpm
